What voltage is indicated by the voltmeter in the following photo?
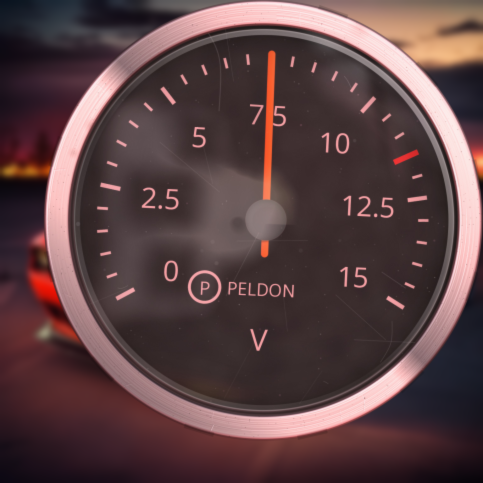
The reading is 7.5 V
